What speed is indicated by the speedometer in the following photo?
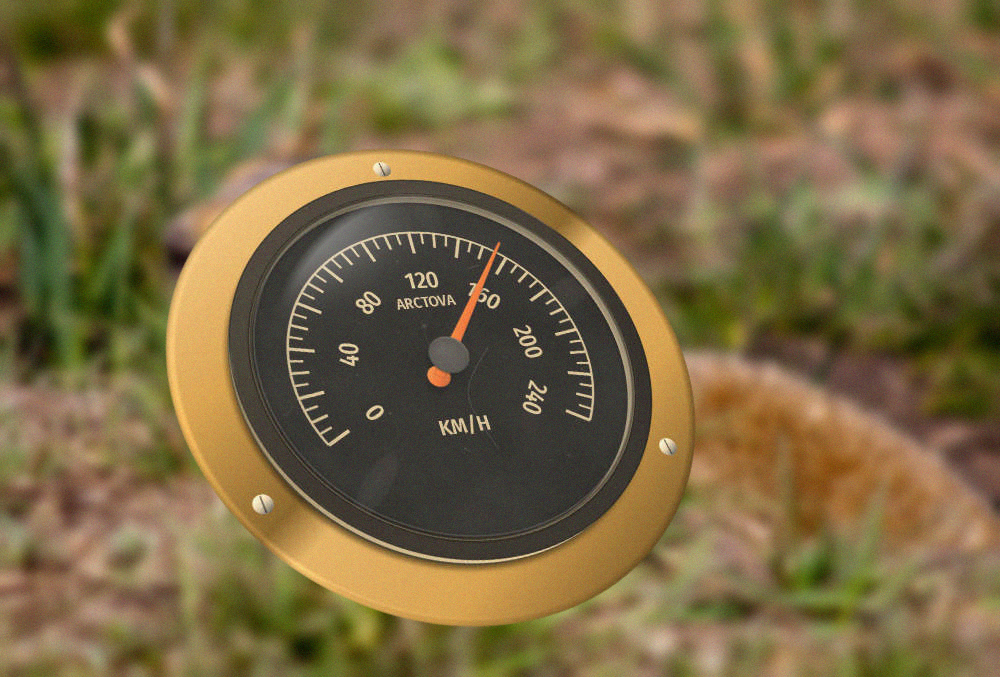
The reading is 155 km/h
